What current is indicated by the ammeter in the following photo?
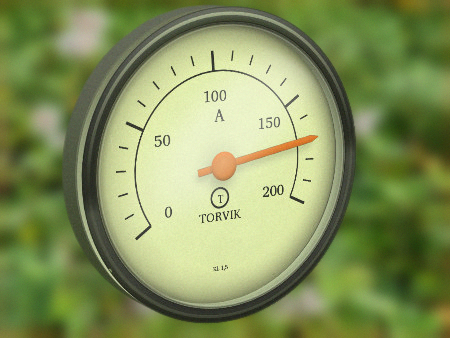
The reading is 170 A
